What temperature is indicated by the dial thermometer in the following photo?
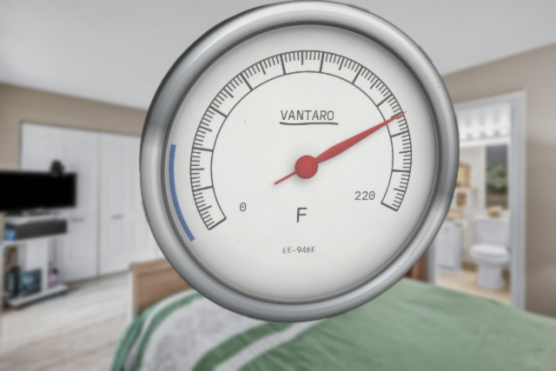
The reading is 170 °F
